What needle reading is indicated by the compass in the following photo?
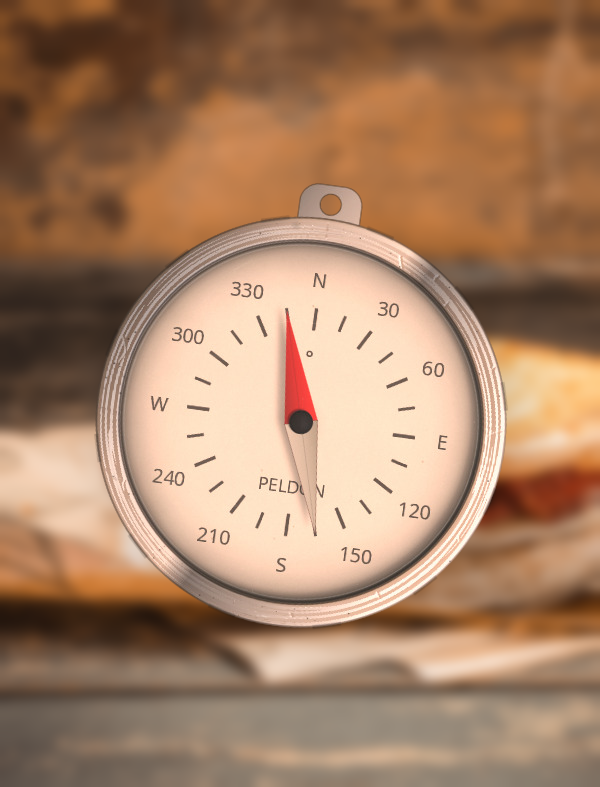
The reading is 345 °
